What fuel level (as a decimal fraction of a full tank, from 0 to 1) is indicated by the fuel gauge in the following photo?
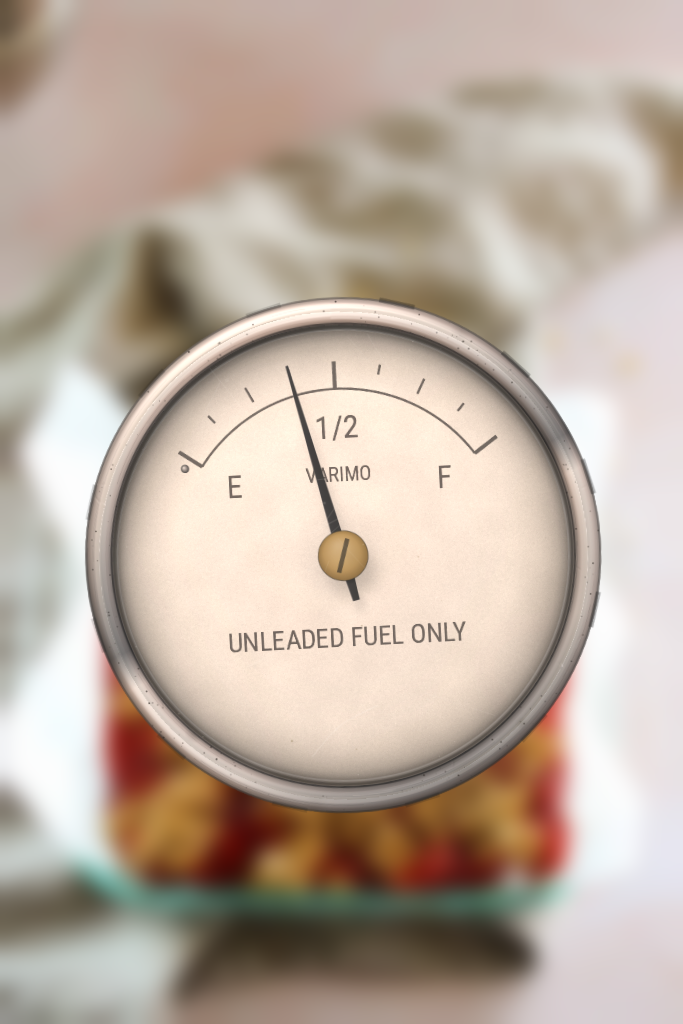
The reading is 0.375
